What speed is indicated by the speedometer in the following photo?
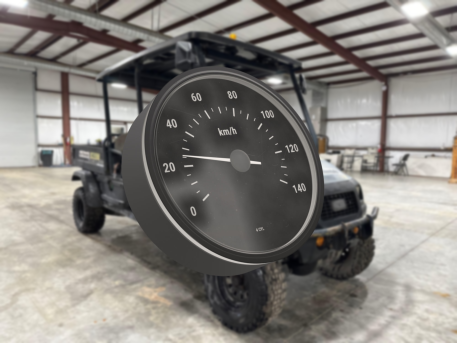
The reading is 25 km/h
